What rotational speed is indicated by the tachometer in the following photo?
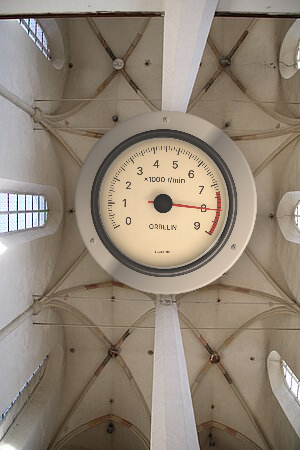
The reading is 8000 rpm
